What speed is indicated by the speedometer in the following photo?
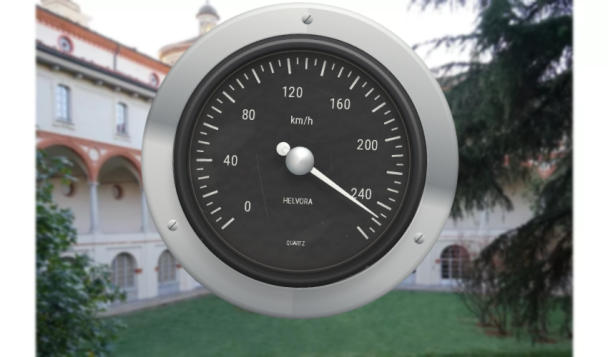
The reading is 247.5 km/h
